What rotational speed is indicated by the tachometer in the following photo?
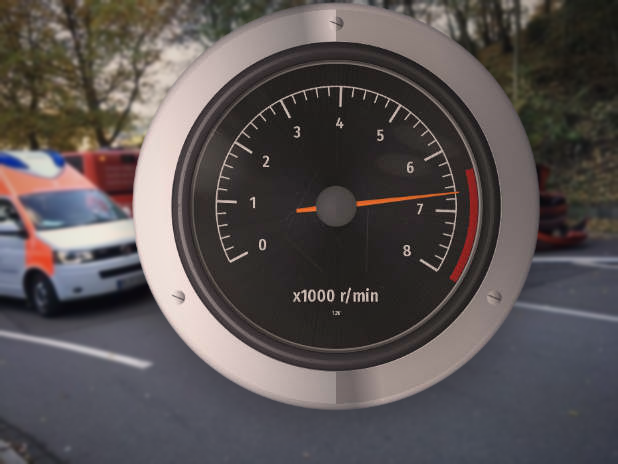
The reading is 6700 rpm
